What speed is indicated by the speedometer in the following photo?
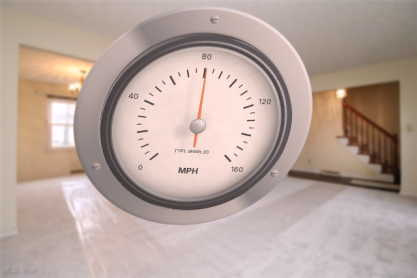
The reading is 80 mph
